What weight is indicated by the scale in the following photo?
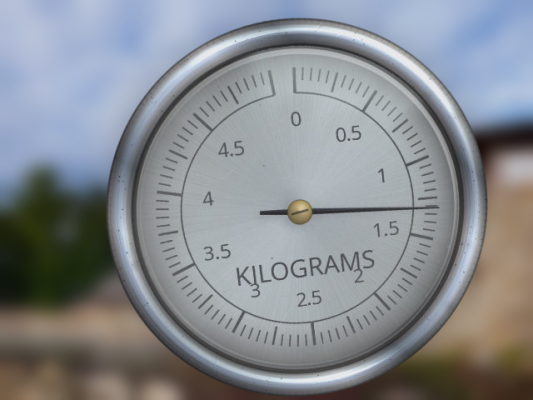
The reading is 1.3 kg
